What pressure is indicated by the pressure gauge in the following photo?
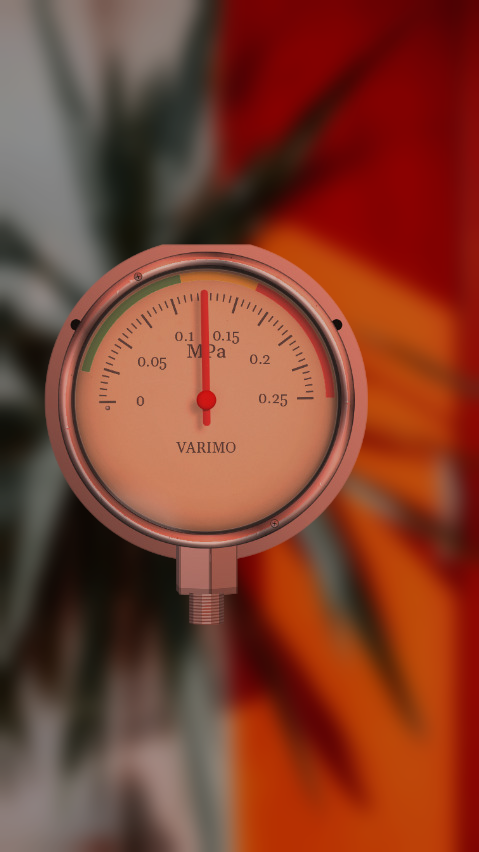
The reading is 0.125 MPa
